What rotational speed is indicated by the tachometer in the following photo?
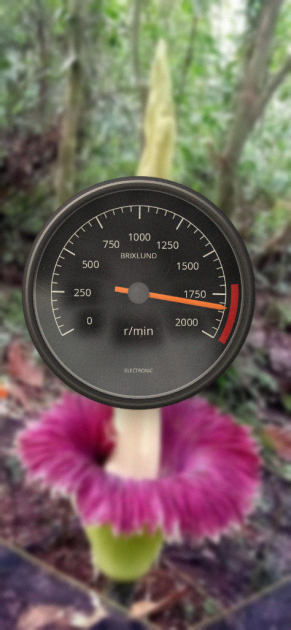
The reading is 1825 rpm
